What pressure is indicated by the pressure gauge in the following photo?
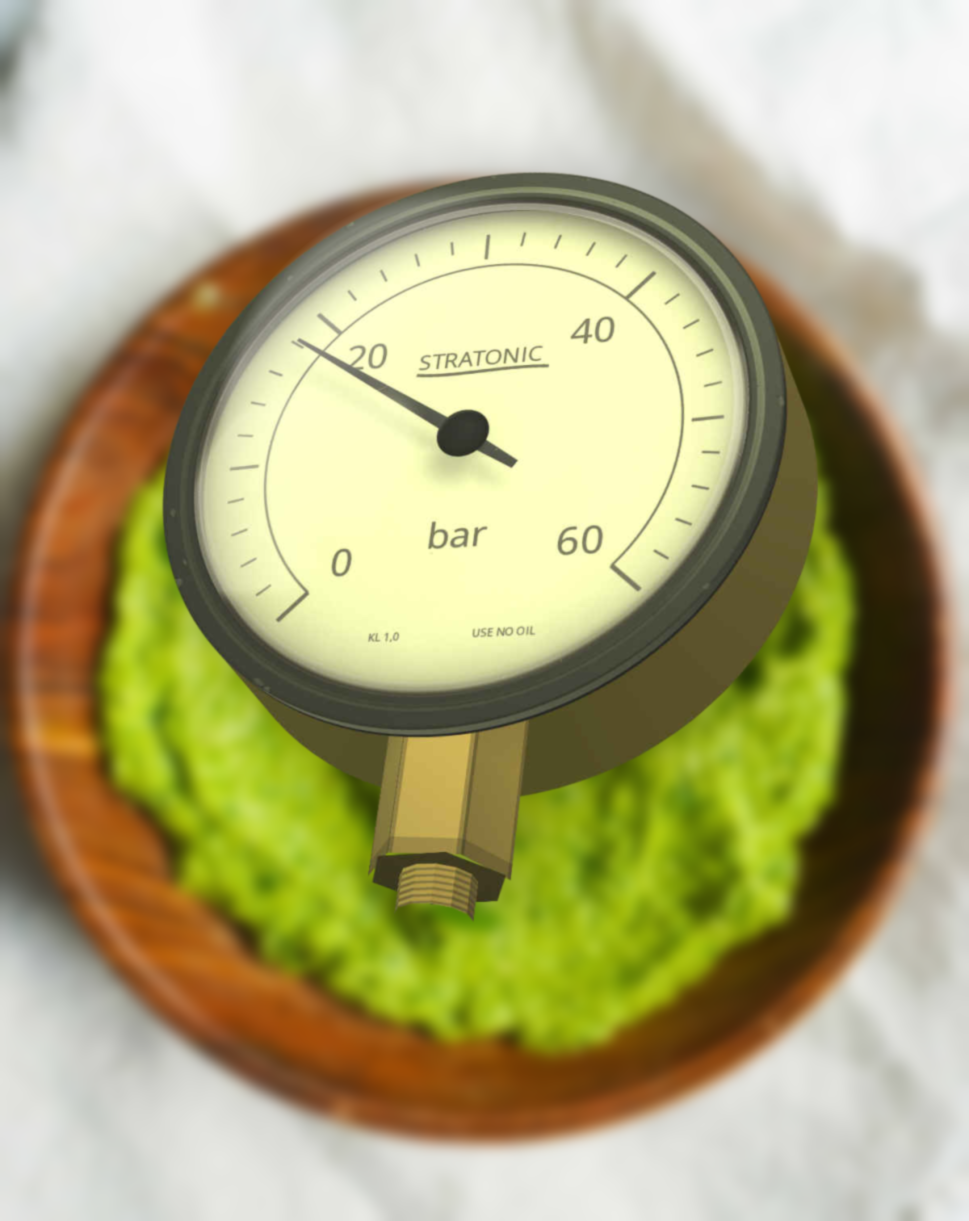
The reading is 18 bar
